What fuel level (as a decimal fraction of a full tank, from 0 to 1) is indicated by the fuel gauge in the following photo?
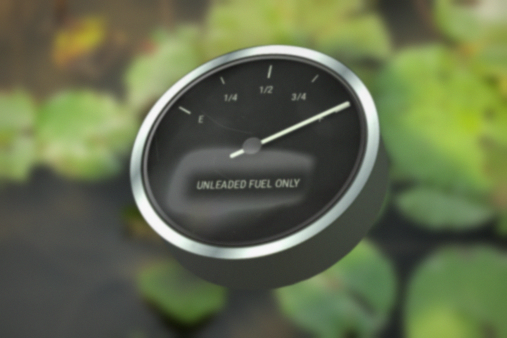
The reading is 1
